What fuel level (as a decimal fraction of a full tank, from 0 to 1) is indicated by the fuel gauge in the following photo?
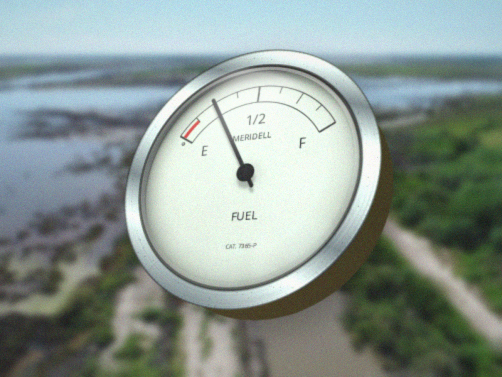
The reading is 0.25
